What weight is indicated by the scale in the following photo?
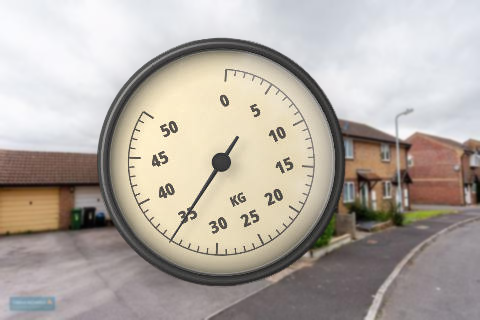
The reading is 35 kg
